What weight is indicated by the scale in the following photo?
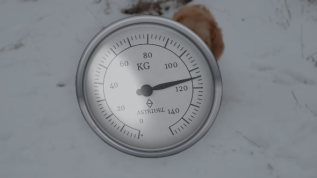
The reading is 114 kg
